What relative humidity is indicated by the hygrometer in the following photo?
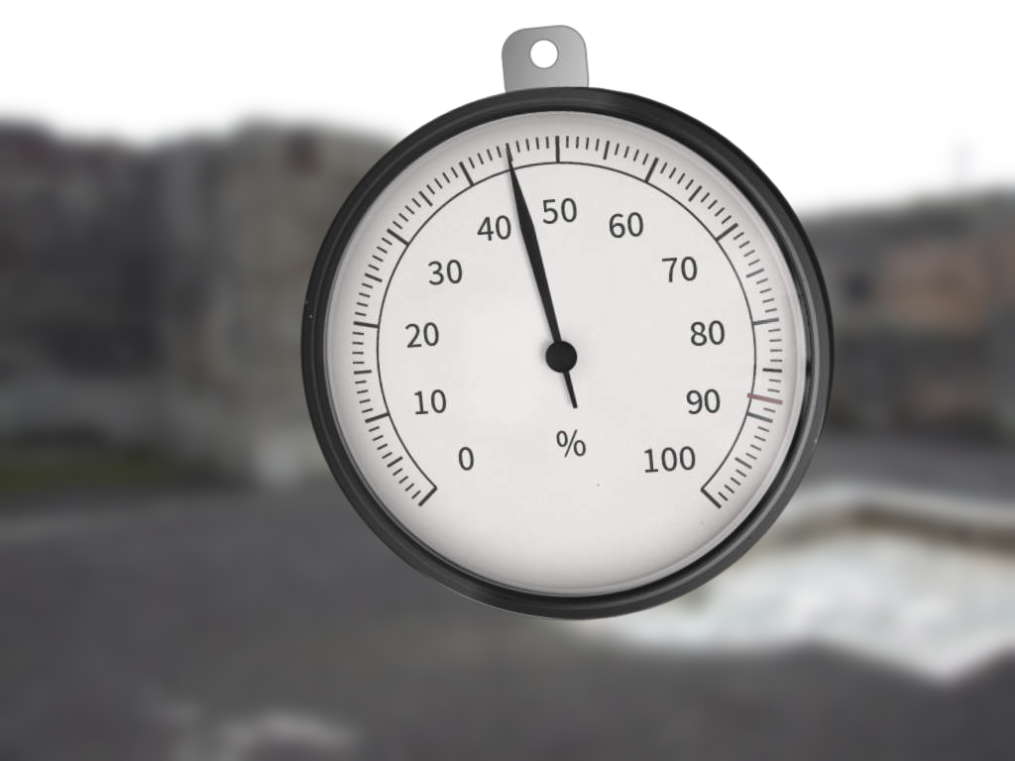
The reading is 45 %
